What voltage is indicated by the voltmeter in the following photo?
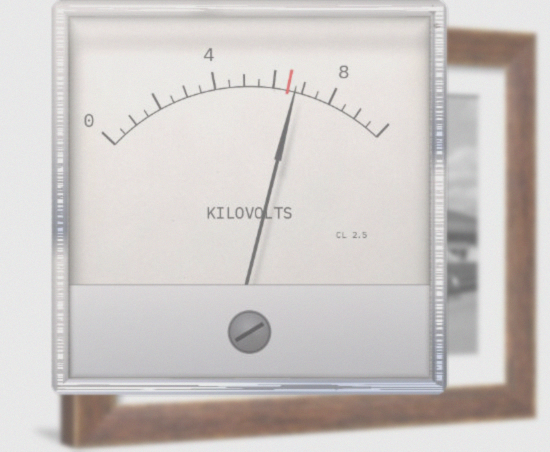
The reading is 6.75 kV
